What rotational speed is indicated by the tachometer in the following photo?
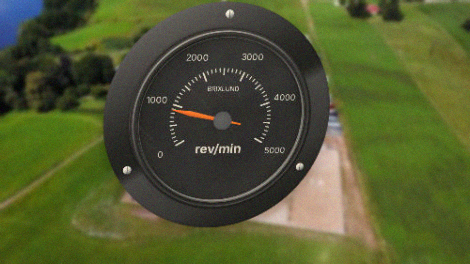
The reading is 900 rpm
